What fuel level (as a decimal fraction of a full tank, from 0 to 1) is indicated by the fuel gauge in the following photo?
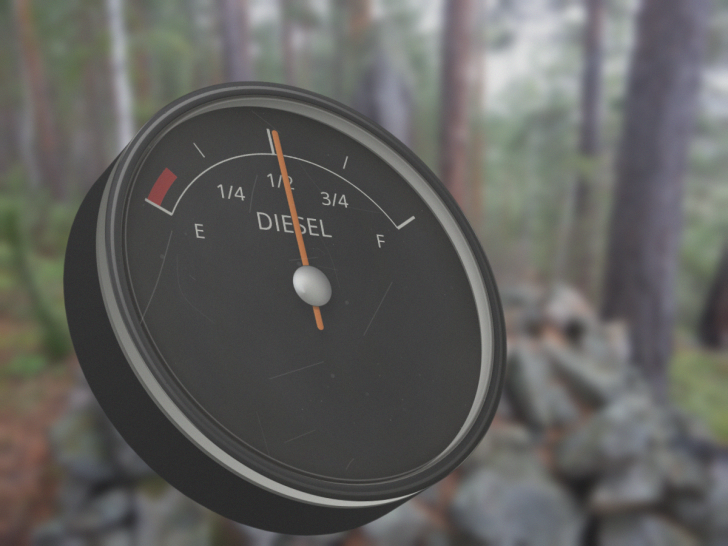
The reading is 0.5
